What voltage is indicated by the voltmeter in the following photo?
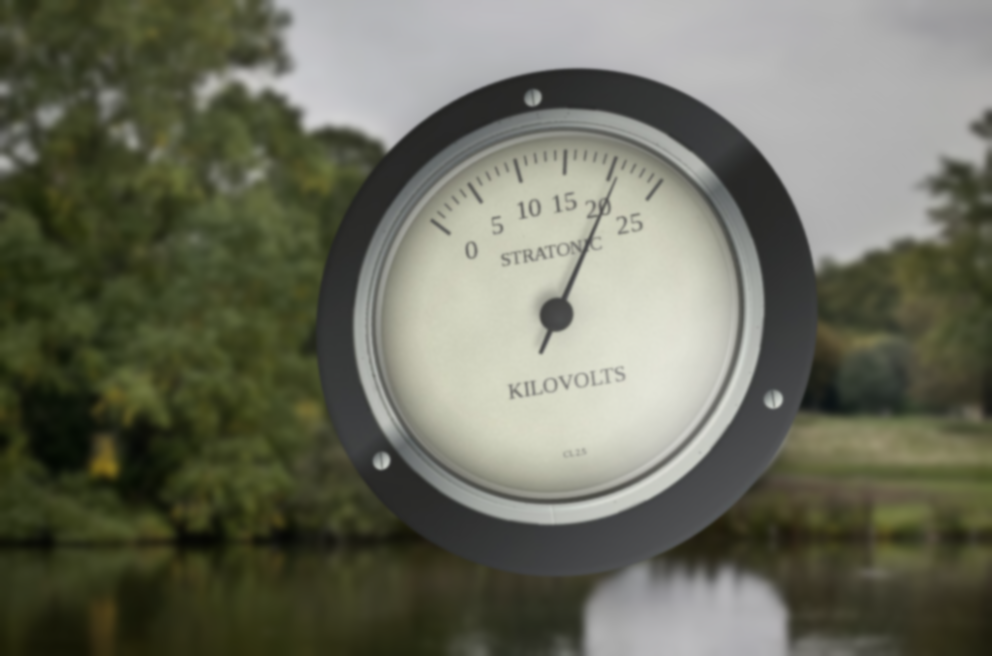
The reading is 21 kV
